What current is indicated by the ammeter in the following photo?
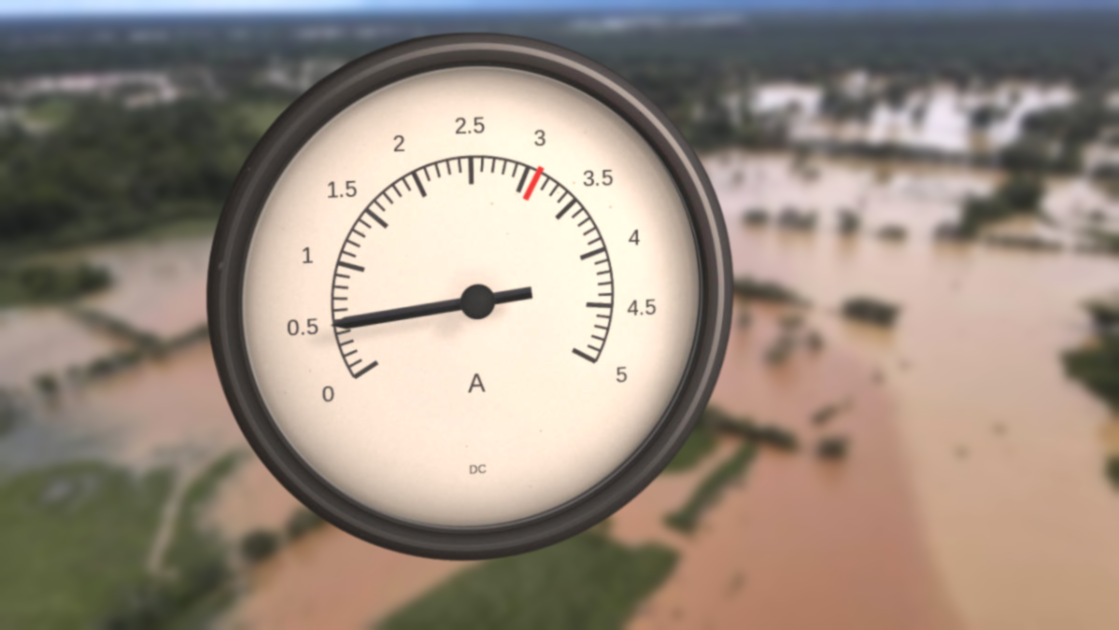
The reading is 0.5 A
